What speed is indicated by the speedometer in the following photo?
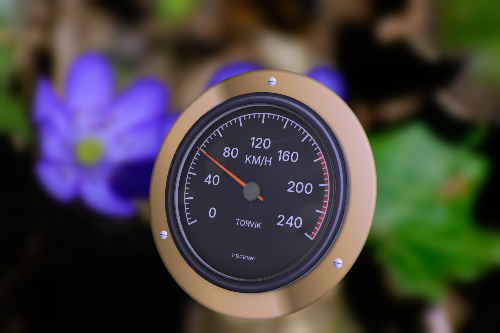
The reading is 60 km/h
